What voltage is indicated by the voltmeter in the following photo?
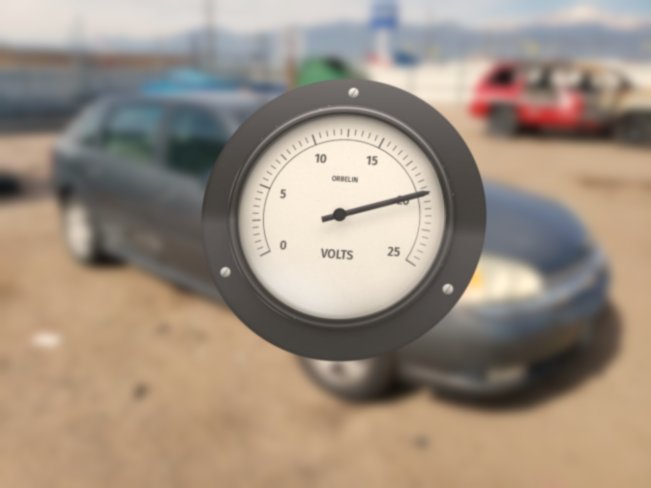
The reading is 20 V
